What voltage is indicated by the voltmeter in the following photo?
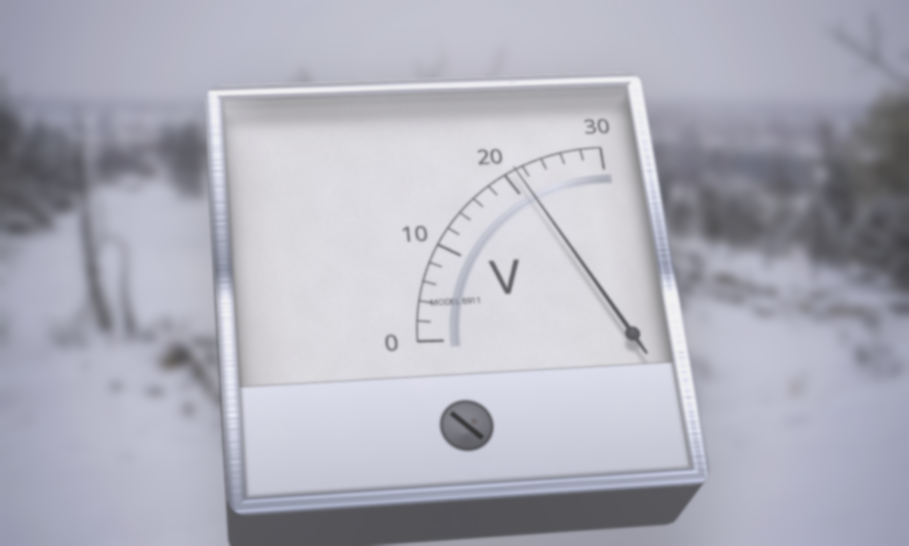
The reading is 21 V
